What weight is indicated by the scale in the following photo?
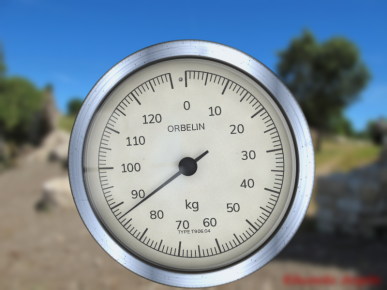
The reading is 87 kg
